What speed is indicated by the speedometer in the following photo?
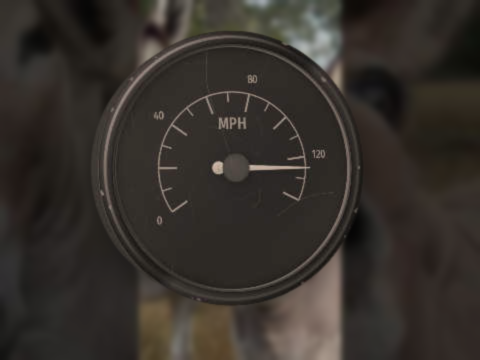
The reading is 125 mph
